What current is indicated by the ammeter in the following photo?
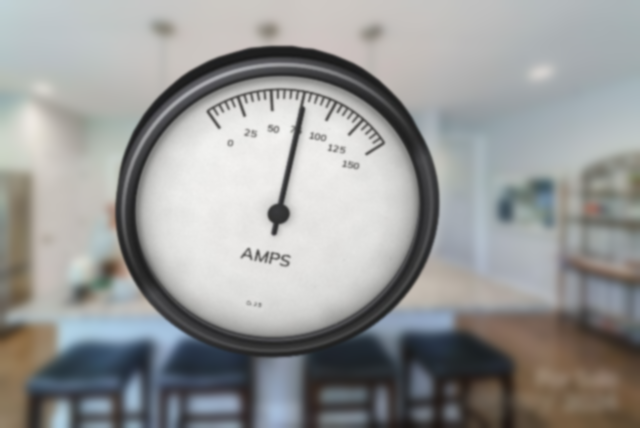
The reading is 75 A
